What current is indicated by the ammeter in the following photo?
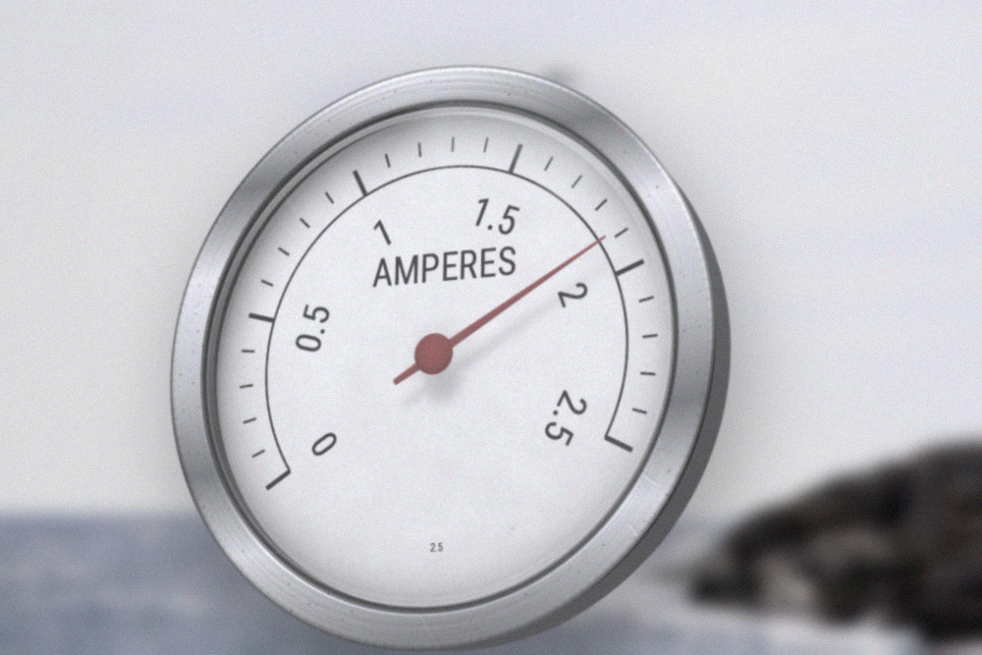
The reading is 1.9 A
